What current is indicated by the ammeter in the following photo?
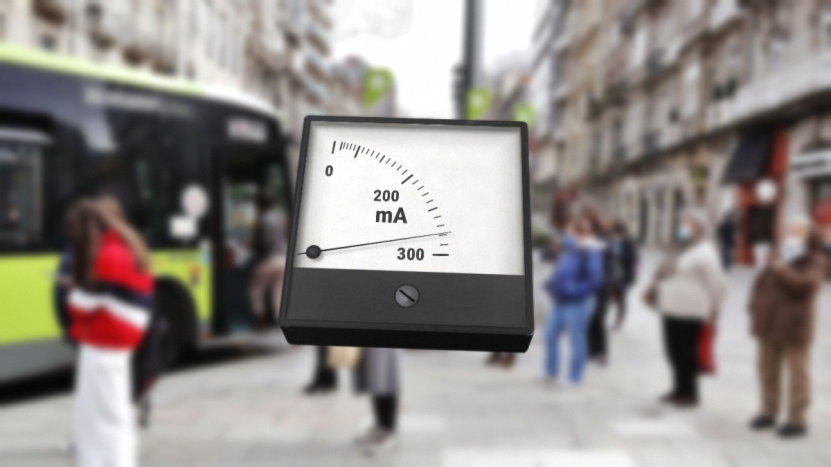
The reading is 280 mA
